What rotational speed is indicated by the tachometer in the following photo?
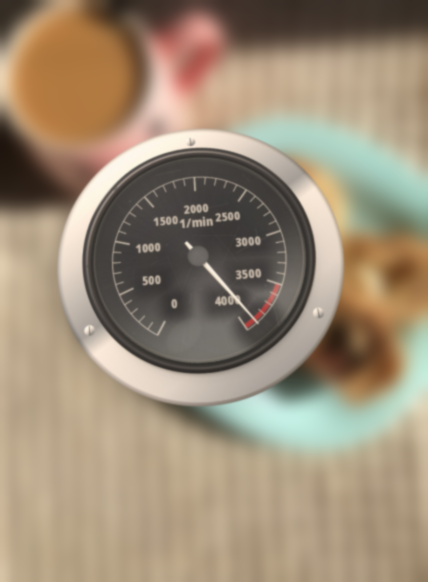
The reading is 3900 rpm
